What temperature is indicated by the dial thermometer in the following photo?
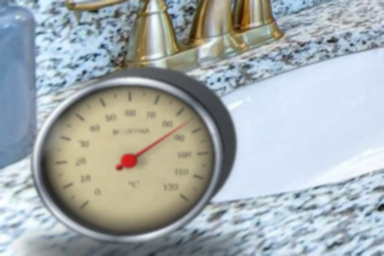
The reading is 85 °C
